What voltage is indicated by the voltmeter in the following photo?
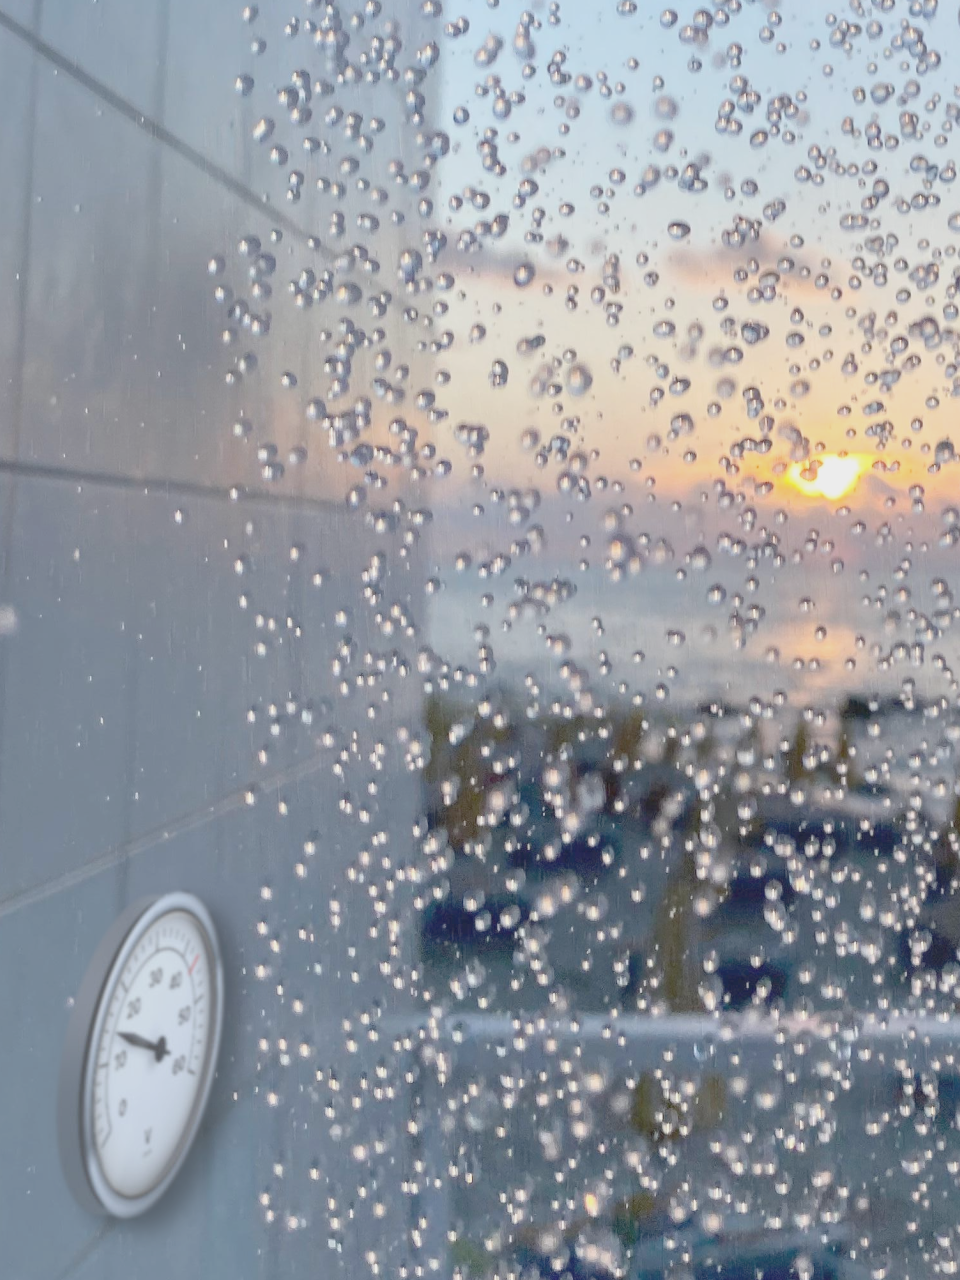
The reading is 14 V
